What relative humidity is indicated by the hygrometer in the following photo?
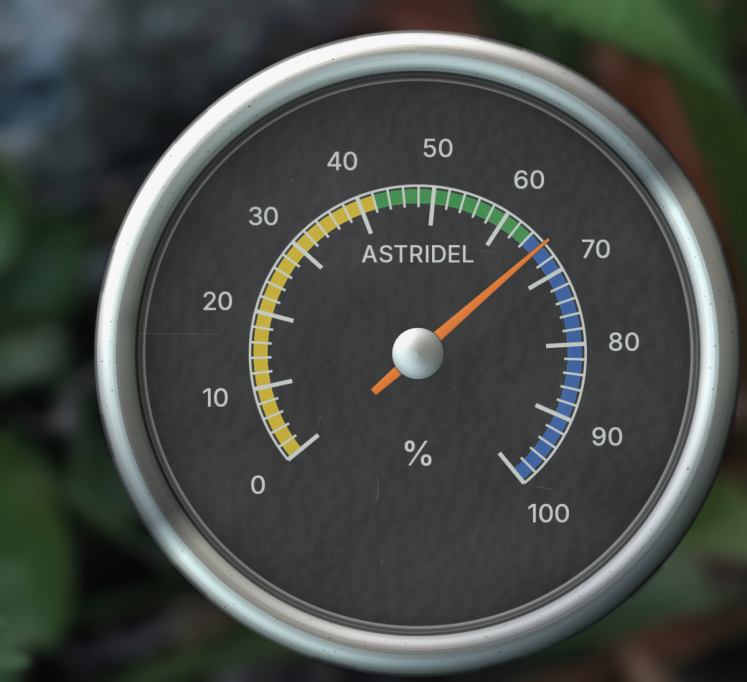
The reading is 66 %
